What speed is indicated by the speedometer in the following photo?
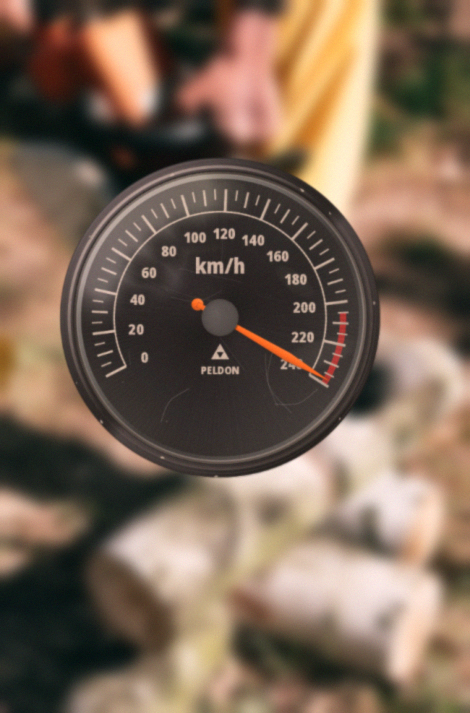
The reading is 237.5 km/h
